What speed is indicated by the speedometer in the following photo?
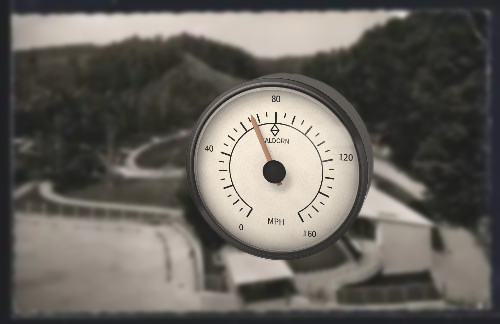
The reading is 67.5 mph
